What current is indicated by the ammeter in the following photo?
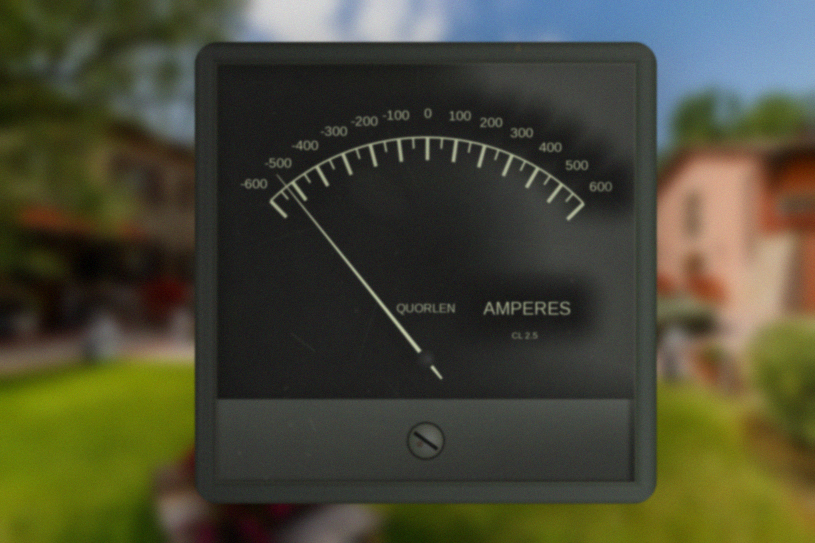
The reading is -525 A
